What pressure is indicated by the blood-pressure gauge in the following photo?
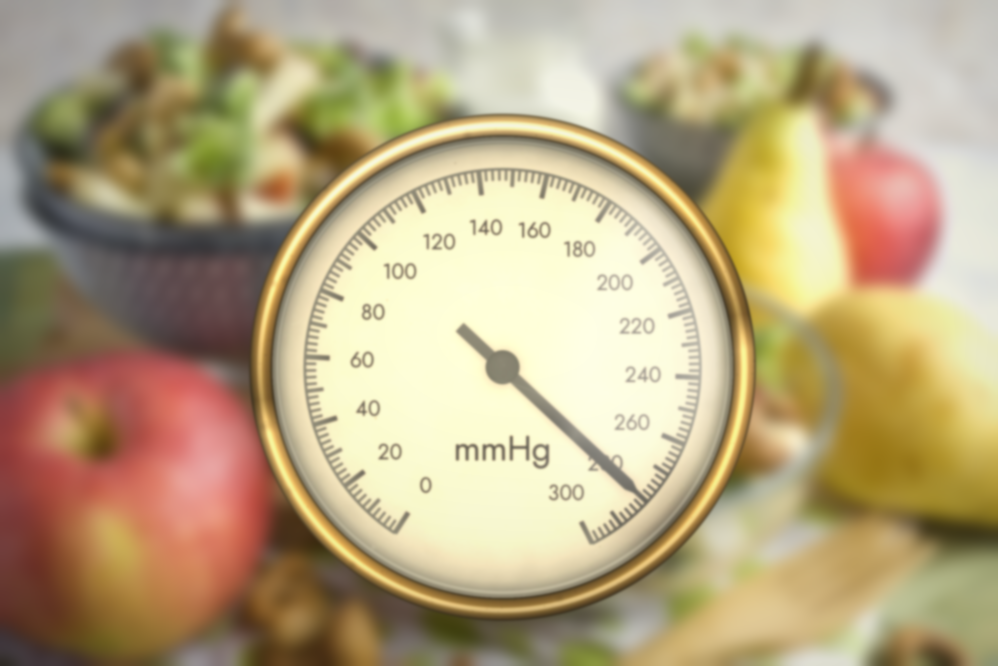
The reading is 280 mmHg
